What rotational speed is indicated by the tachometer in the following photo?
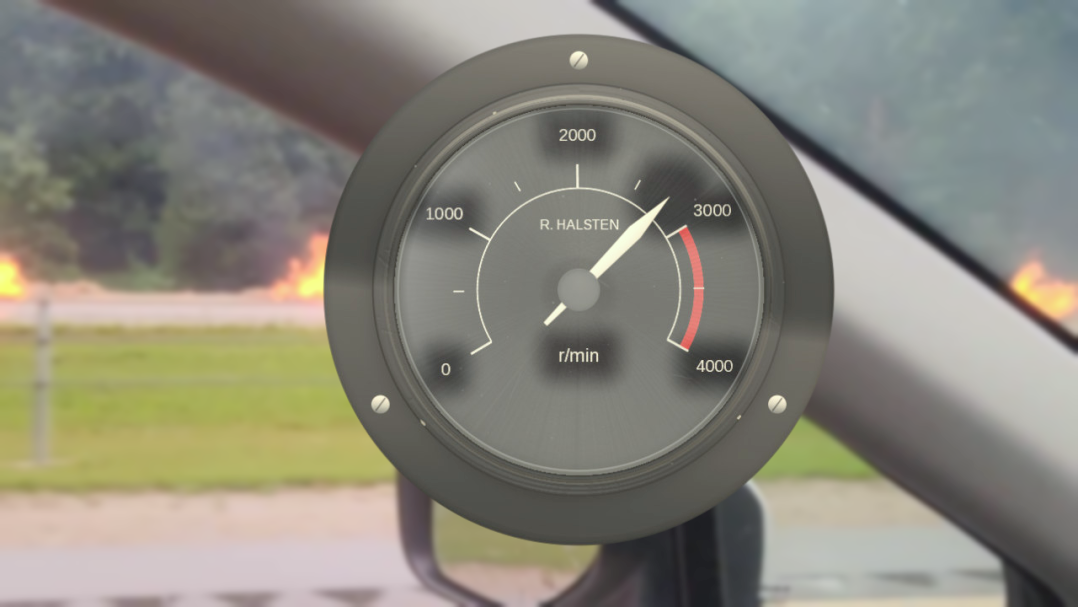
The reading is 2750 rpm
